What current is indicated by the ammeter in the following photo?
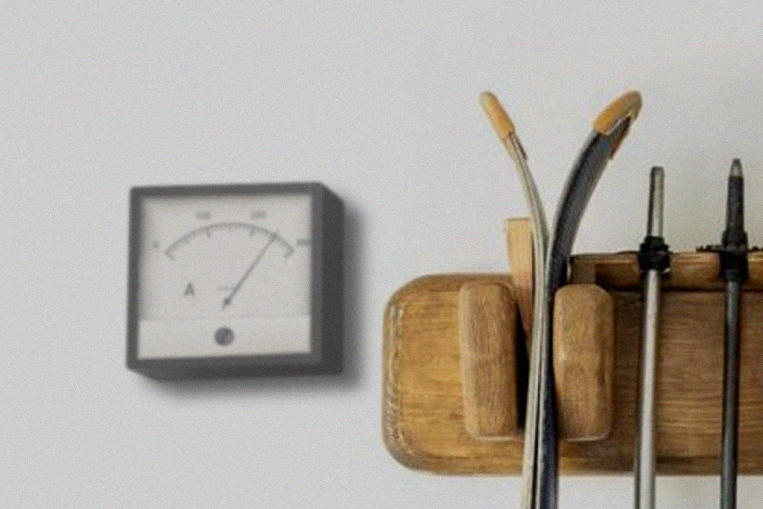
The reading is 250 A
